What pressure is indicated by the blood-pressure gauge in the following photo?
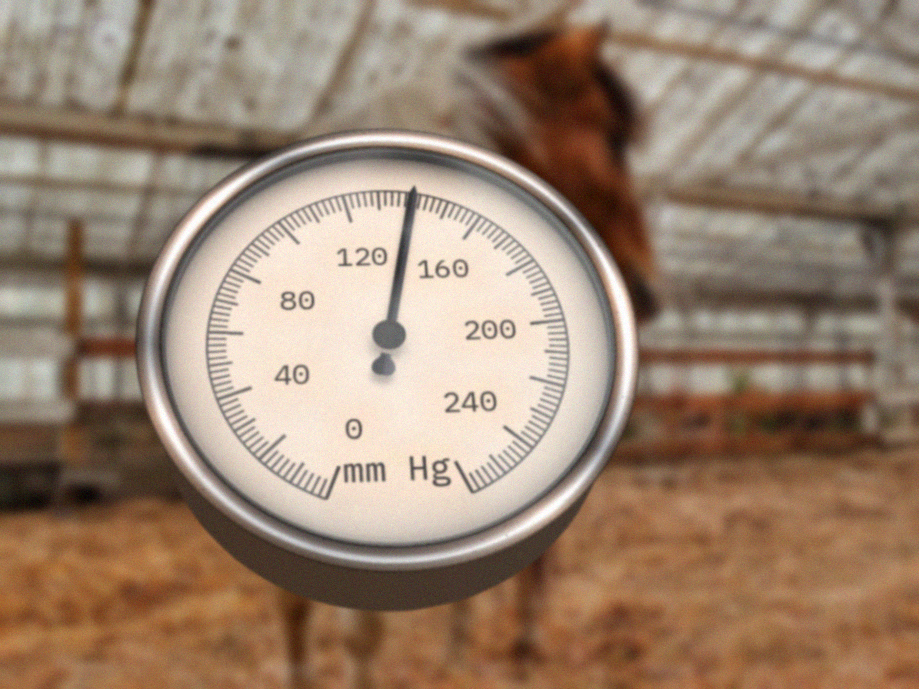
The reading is 140 mmHg
